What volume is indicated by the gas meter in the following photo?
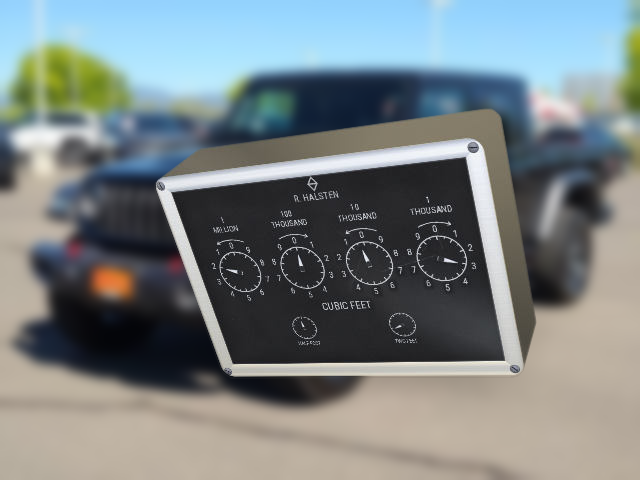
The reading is 200300 ft³
